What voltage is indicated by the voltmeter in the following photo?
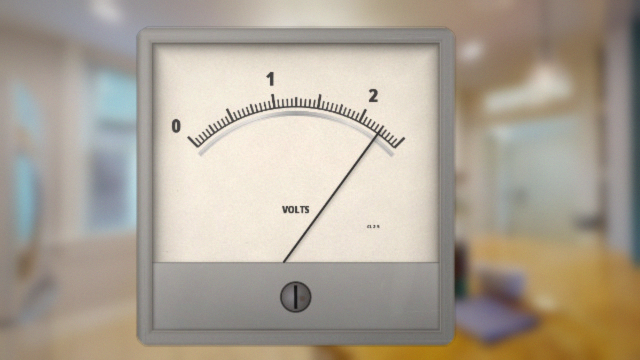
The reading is 2.25 V
